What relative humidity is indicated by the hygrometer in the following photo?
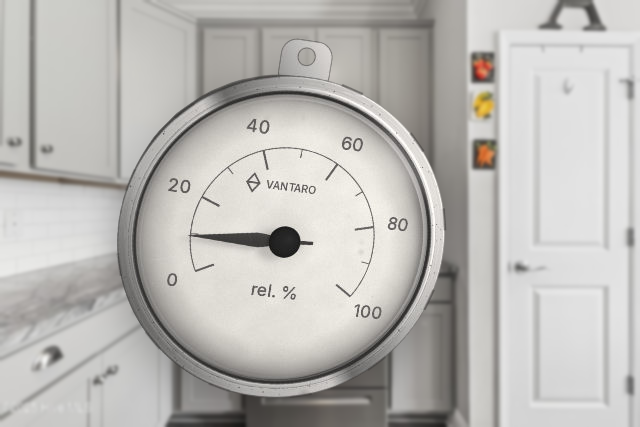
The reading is 10 %
